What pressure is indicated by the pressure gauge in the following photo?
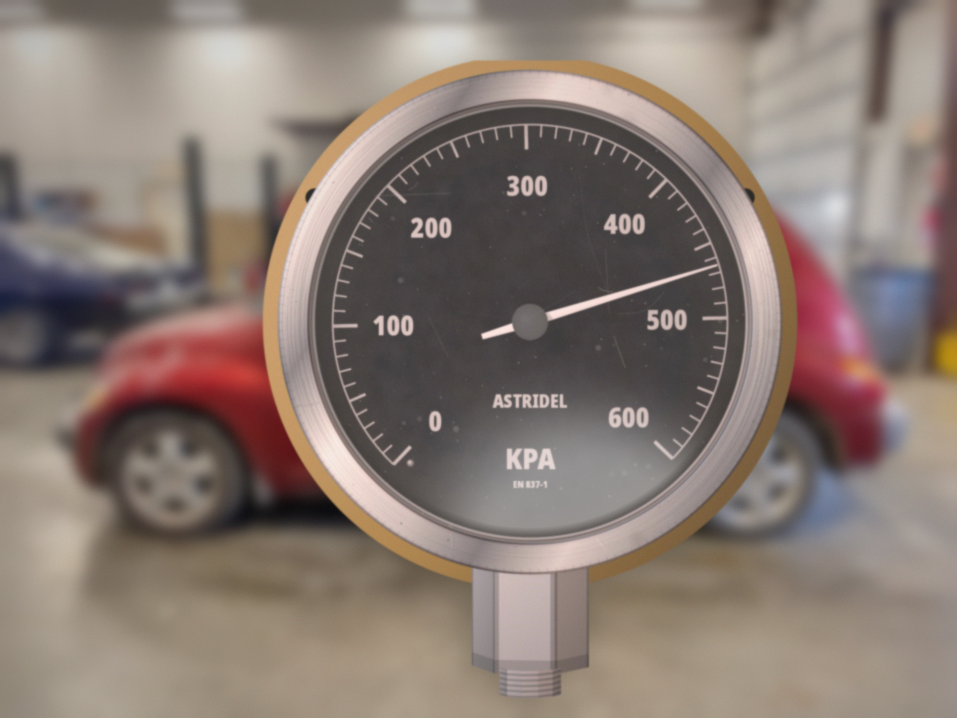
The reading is 465 kPa
